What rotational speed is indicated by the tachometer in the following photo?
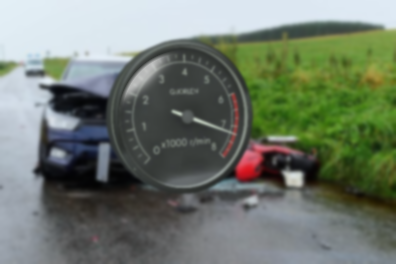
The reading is 7250 rpm
